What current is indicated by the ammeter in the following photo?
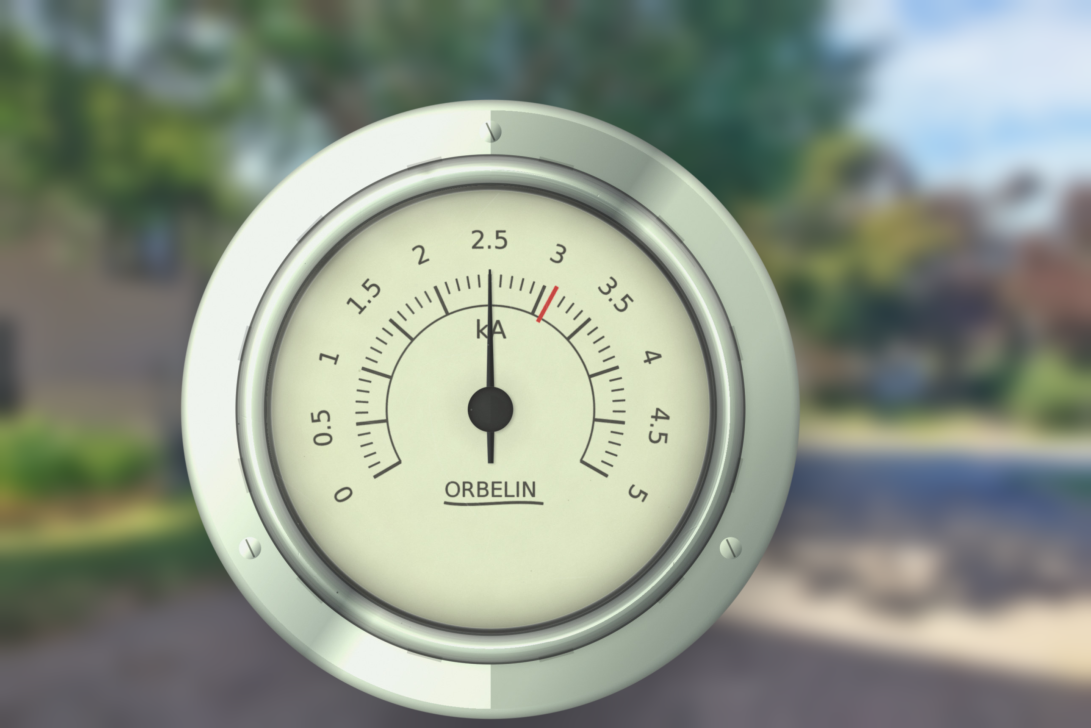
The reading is 2.5 kA
